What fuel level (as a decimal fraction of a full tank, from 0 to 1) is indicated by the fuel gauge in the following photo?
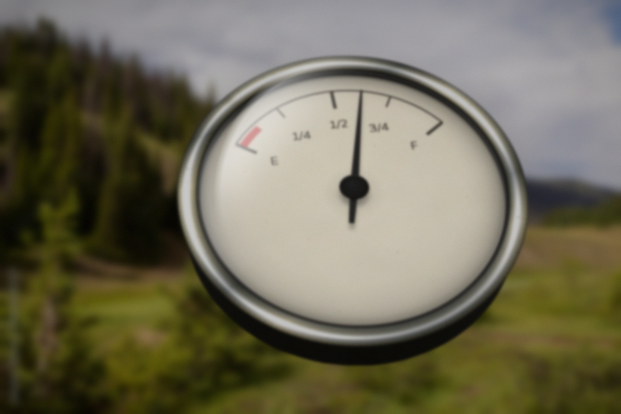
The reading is 0.625
